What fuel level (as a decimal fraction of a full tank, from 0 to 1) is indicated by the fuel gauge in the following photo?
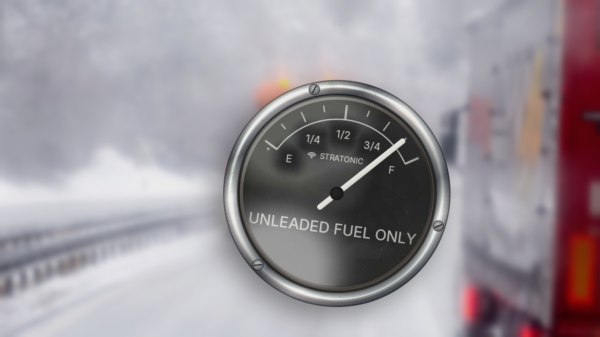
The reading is 0.875
